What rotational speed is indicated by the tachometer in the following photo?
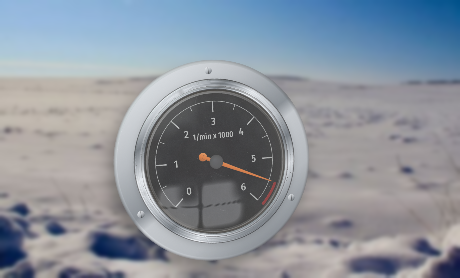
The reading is 5500 rpm
